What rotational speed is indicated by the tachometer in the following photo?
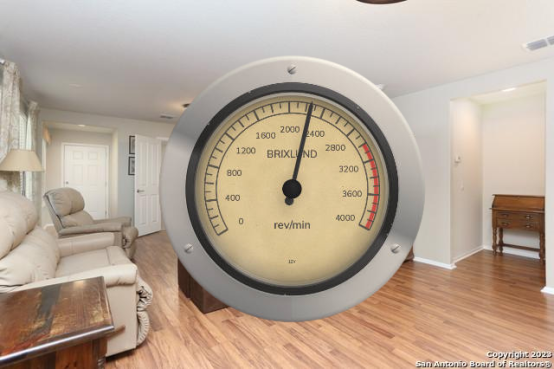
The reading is 2250 rpm
